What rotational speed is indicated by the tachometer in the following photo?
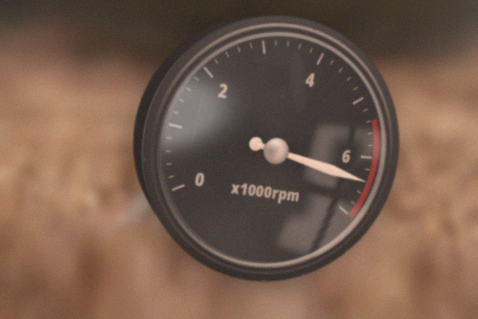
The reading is 6400 rpm
